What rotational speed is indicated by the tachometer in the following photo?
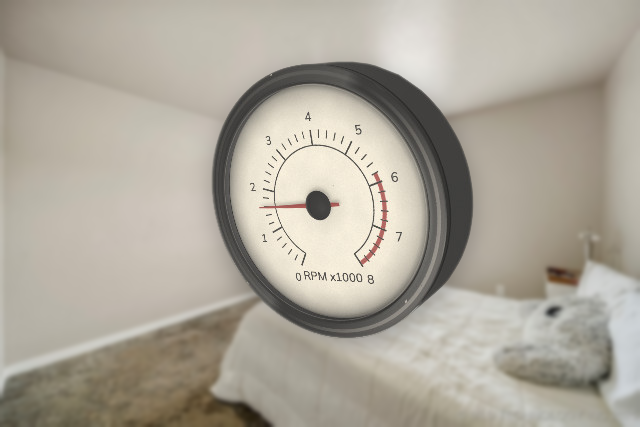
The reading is 1600 rpm
